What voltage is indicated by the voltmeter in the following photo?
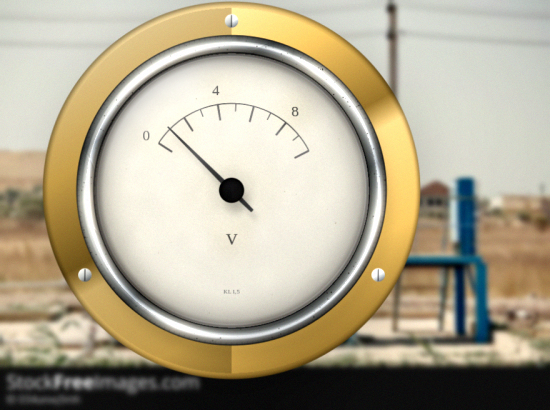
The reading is 1 V
